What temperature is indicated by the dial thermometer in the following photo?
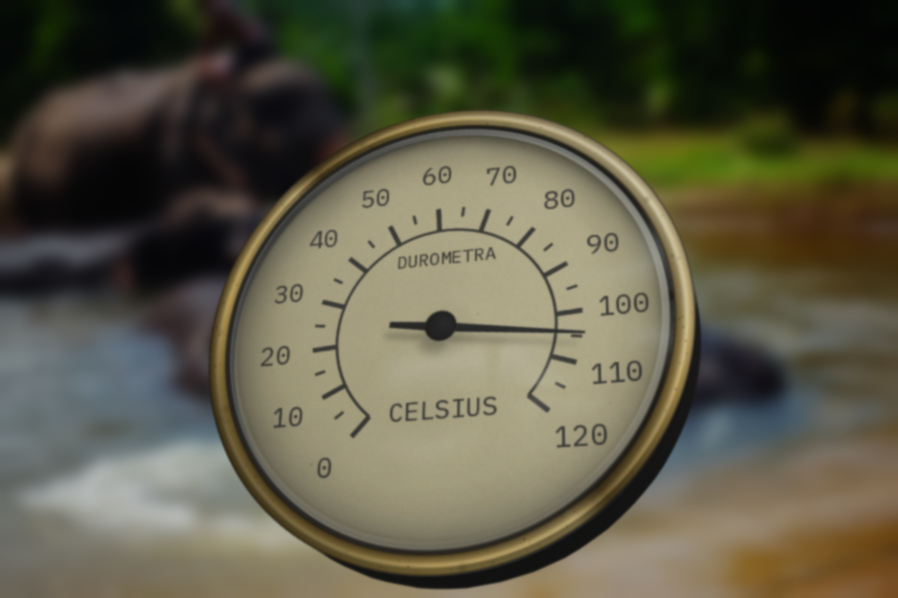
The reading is 105 °C
